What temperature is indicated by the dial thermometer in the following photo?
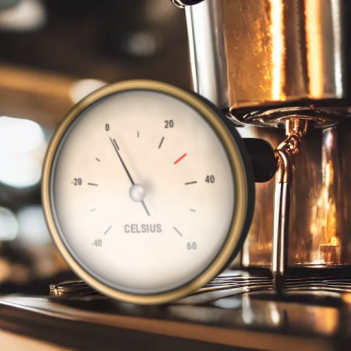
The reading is 0 °C
